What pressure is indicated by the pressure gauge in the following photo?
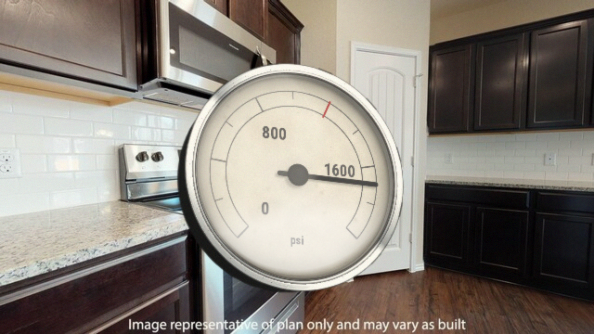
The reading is 1700 psi
